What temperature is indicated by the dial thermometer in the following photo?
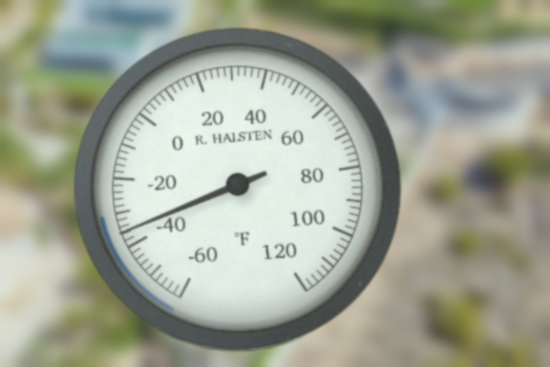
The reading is -36 °F
